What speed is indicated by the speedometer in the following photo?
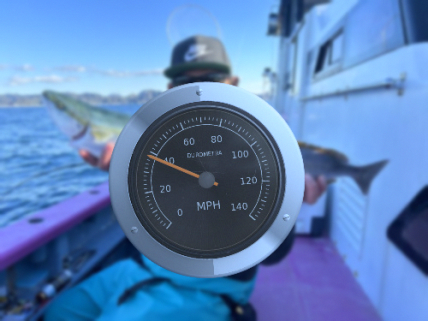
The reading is 38 mph
